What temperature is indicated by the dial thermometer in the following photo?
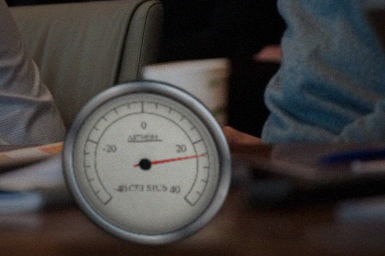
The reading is 24 °C
